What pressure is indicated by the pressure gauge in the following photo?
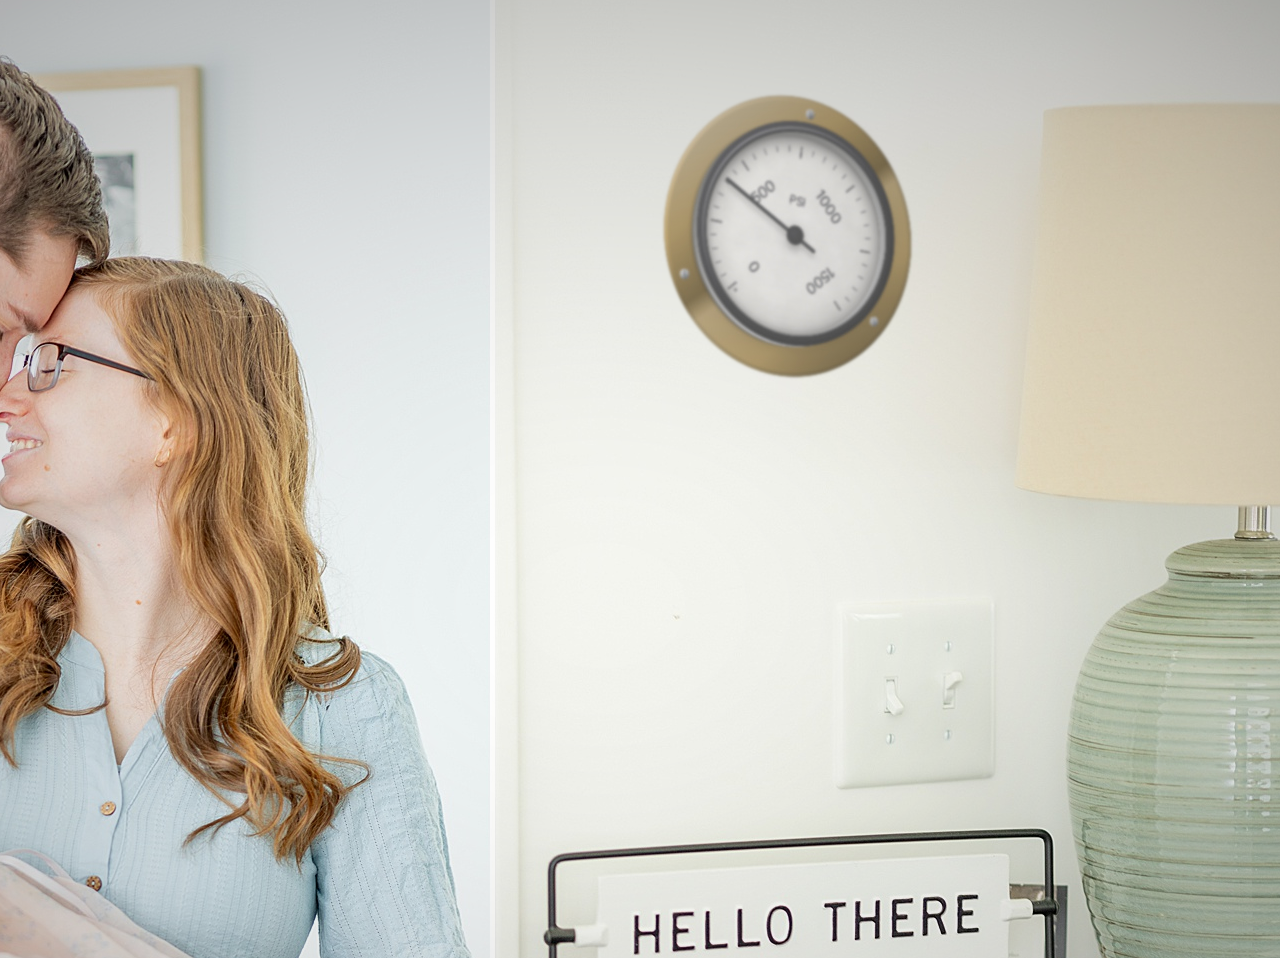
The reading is 400 psi
